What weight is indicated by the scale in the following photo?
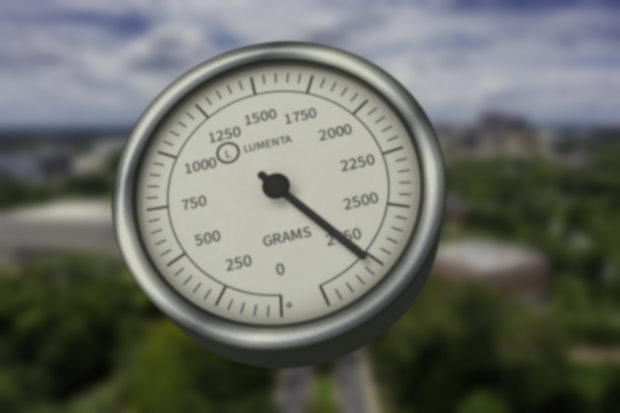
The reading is 2775 g
